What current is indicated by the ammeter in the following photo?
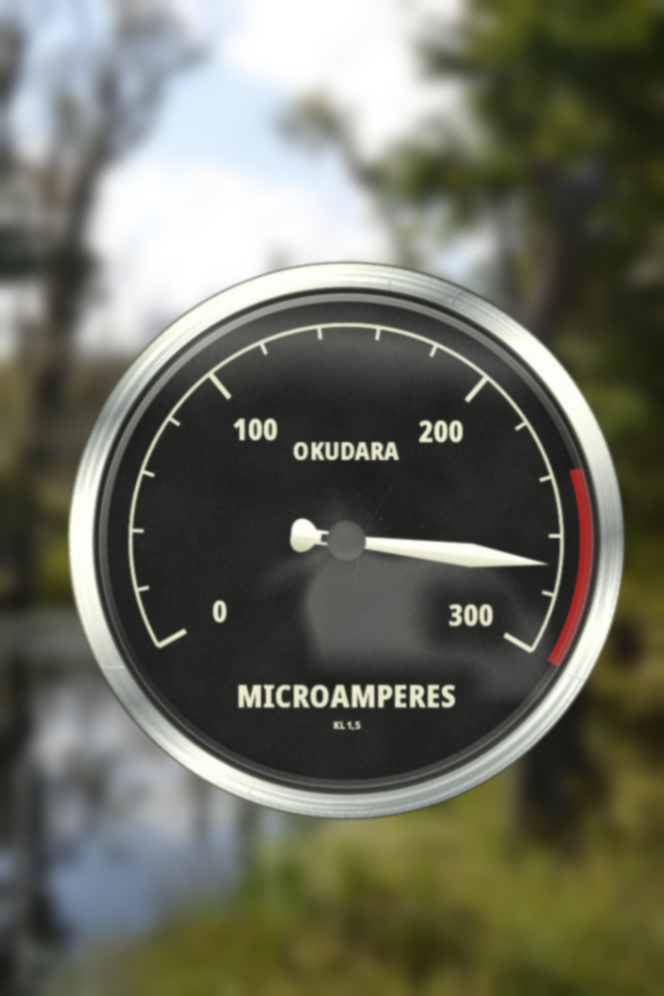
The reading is 270 µA
